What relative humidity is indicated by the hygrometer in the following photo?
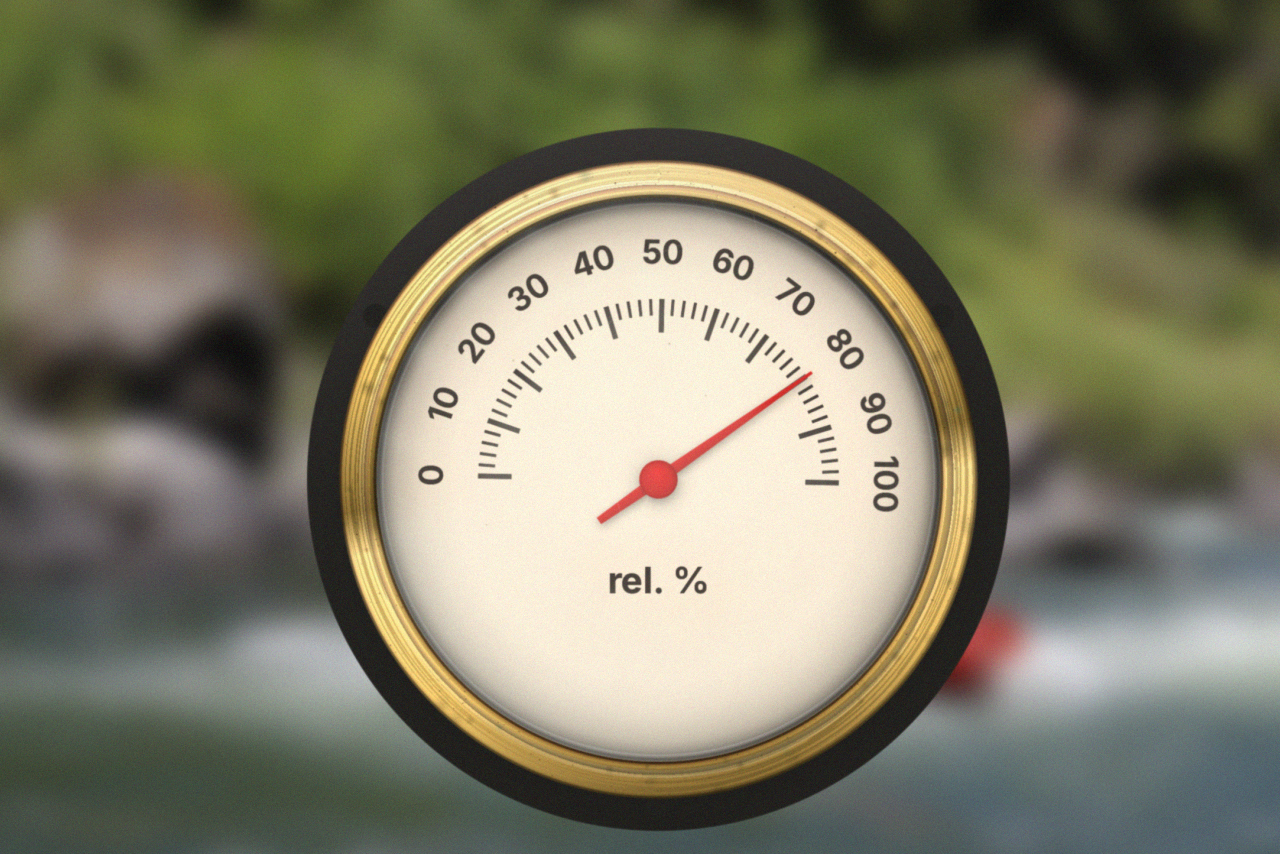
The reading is 80 %
